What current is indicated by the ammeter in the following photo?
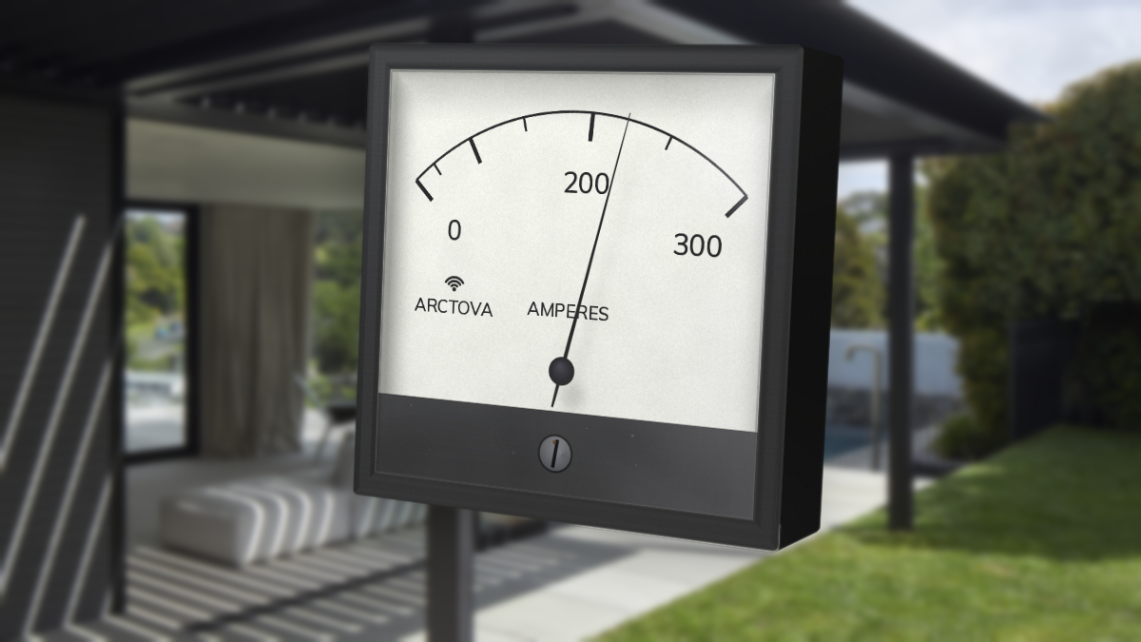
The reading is 225 A
